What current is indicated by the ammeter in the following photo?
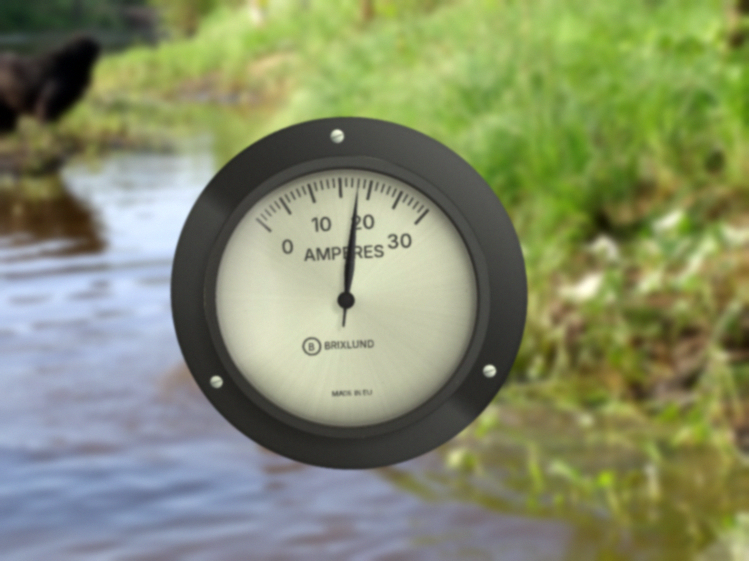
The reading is 18 A
